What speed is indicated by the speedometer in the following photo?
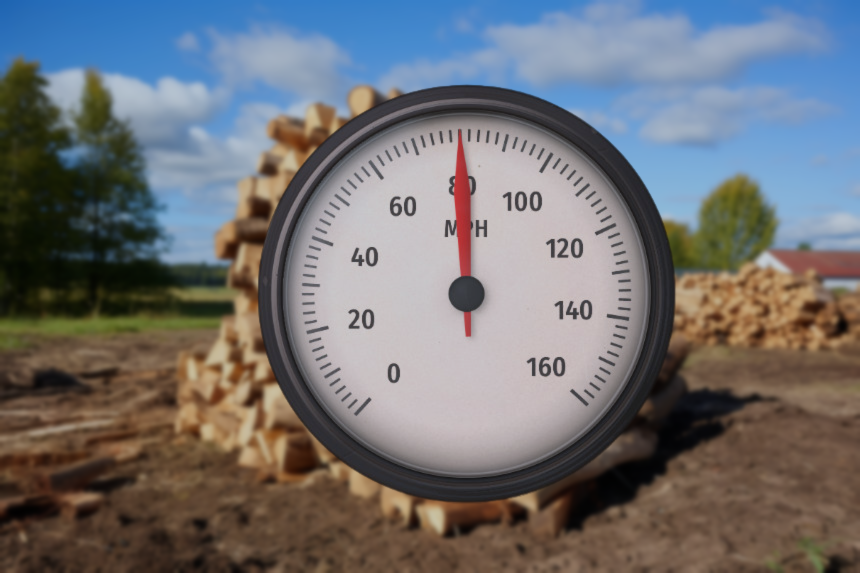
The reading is 80 mph
